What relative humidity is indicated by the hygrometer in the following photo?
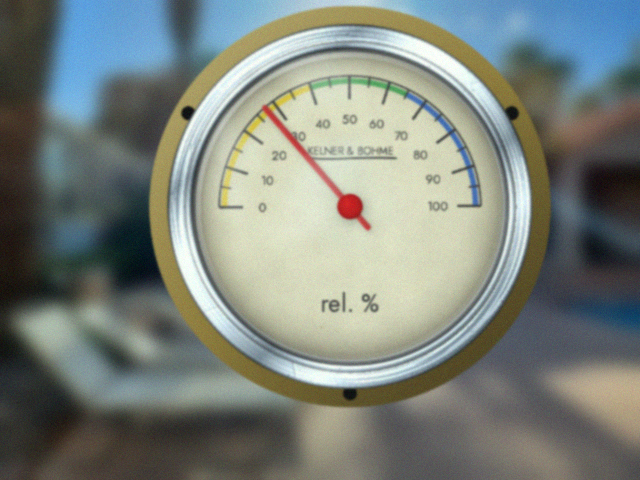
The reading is 27.5 %
